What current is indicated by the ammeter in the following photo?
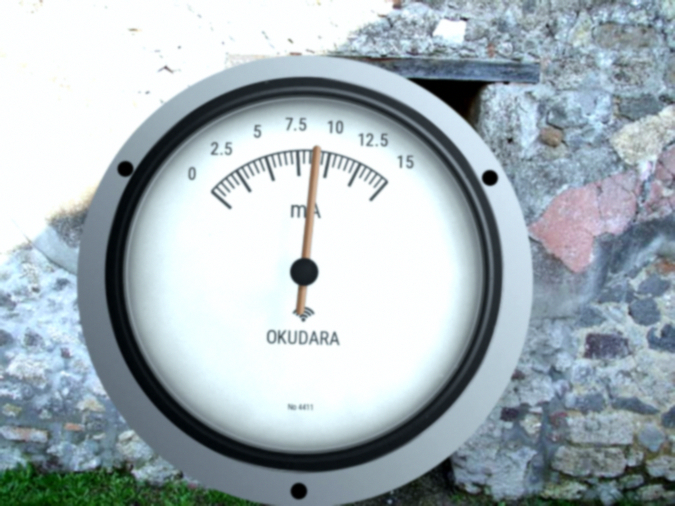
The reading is 9 mA
